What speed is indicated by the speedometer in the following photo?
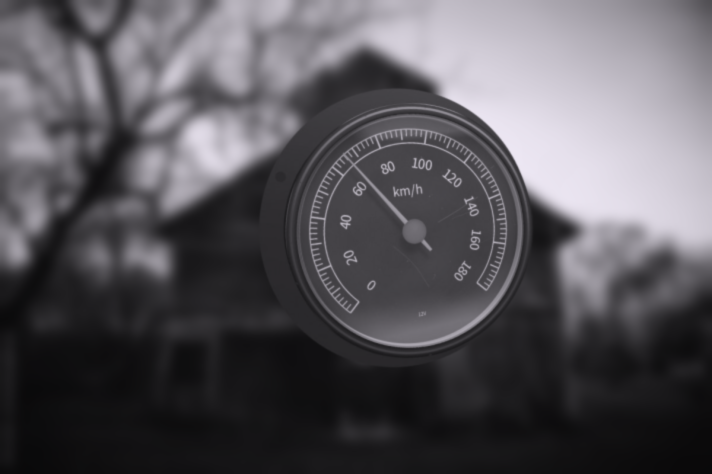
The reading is 66 km/h
